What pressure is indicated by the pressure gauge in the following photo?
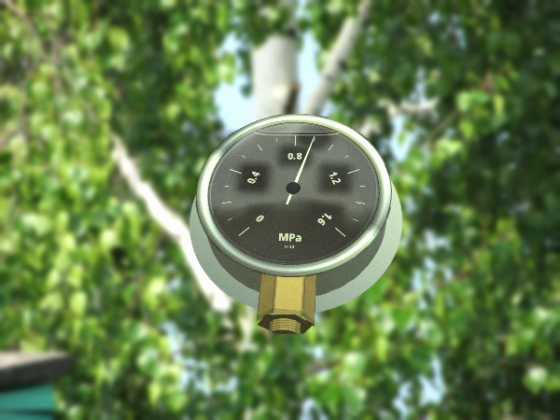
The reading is 0.9 MPa
